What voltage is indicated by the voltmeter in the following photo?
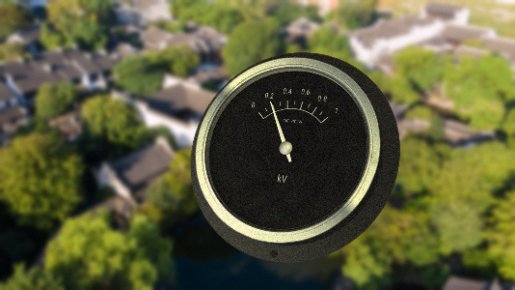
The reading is 0.2 kV
